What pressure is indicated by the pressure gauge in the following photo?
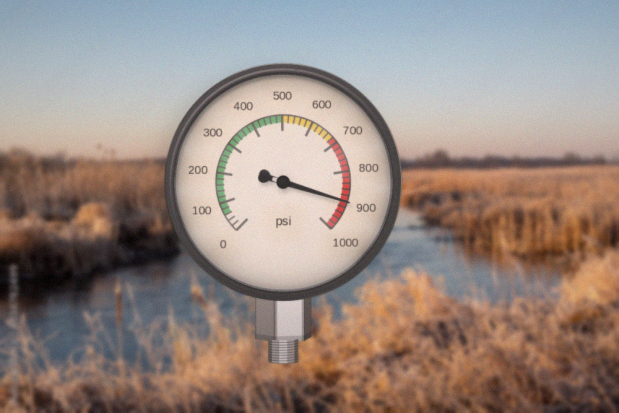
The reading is 900 psi
